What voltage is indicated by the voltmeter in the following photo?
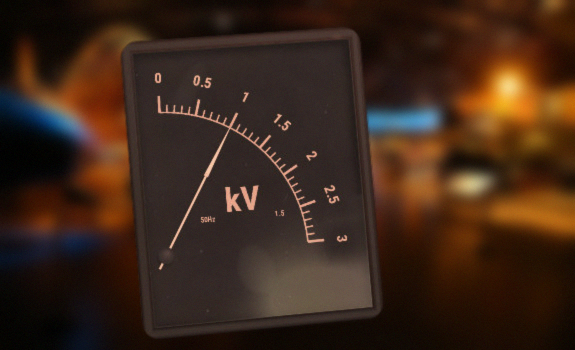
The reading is 1 kV
